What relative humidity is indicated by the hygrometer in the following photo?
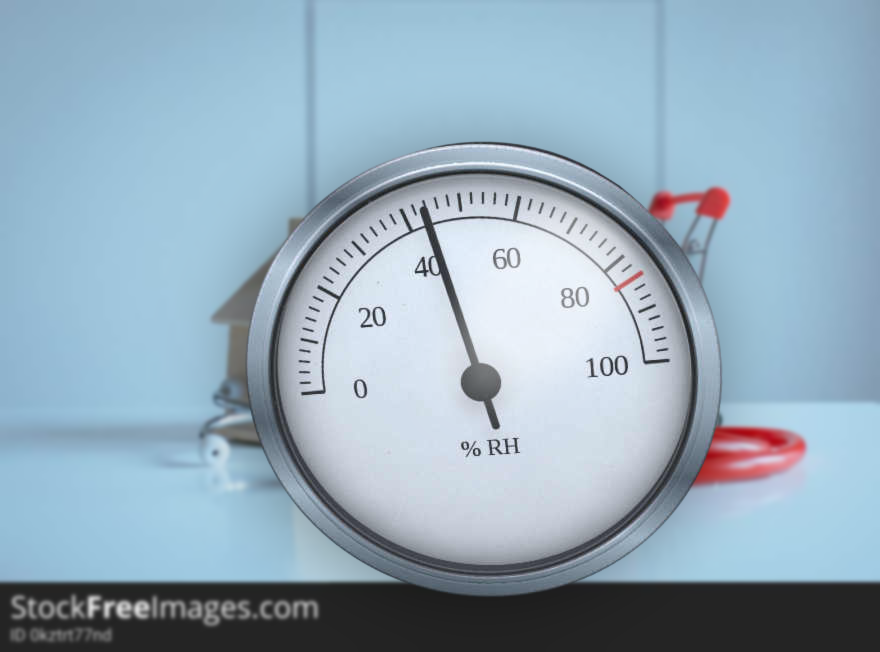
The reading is 44 %
